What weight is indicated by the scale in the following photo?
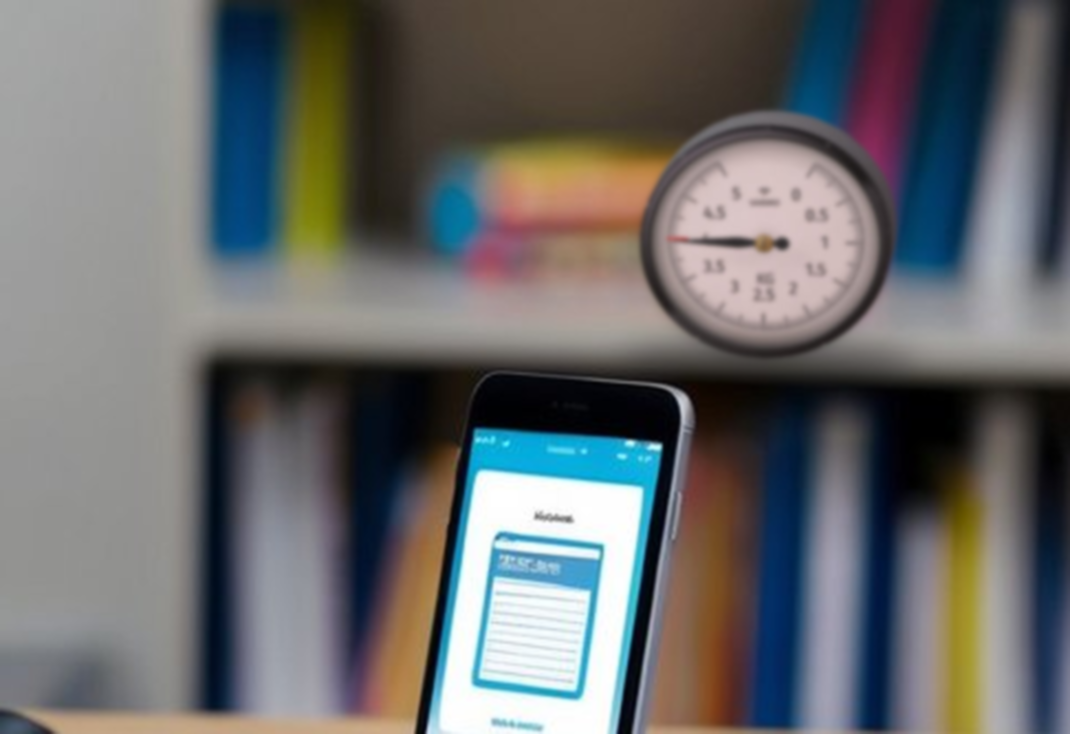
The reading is 4 kg
